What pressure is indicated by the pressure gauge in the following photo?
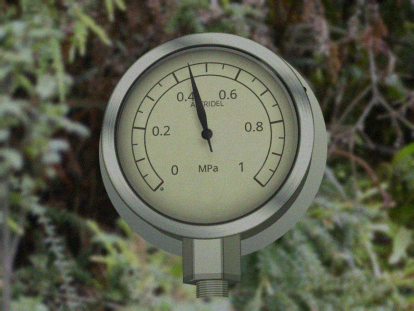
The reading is 0.45 MPa
